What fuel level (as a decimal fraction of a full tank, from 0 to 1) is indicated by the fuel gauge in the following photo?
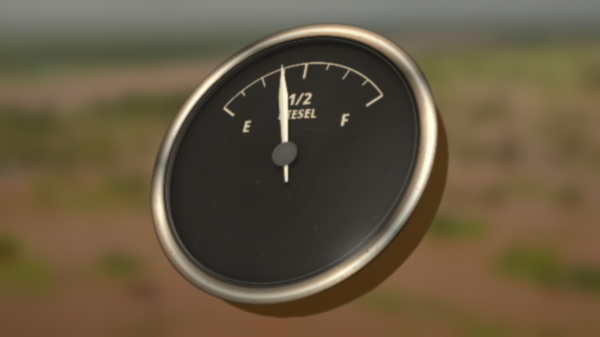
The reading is 0.375
